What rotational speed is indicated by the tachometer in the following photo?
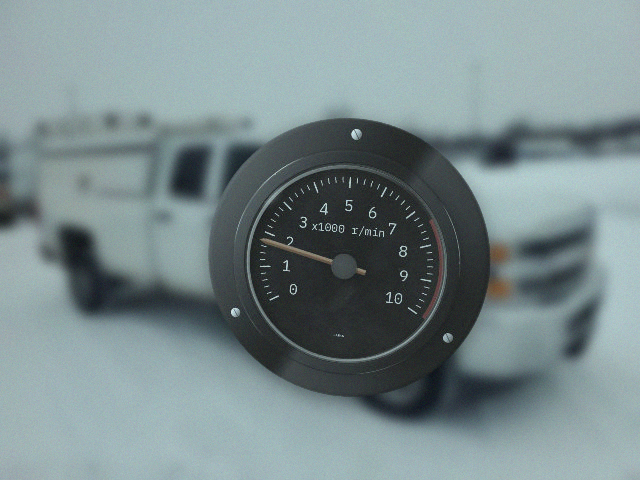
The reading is 1800 rpm
